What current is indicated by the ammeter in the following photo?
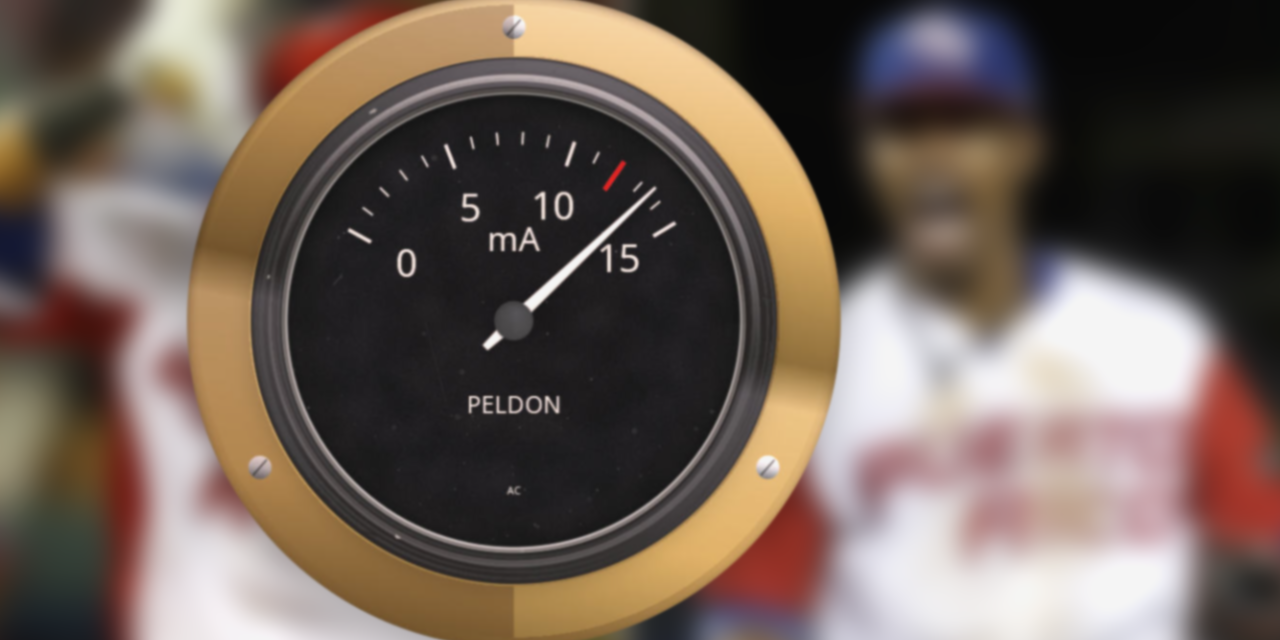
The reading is 13.5 mA
